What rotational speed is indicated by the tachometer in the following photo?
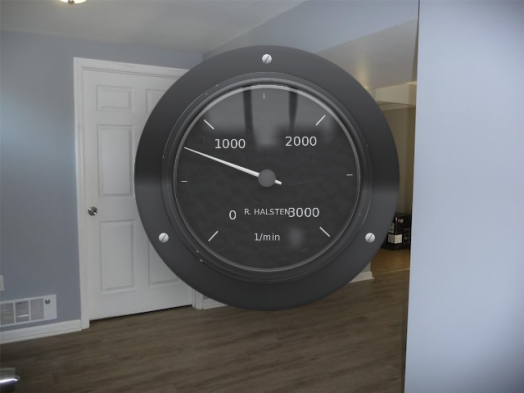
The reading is 750 rpm
